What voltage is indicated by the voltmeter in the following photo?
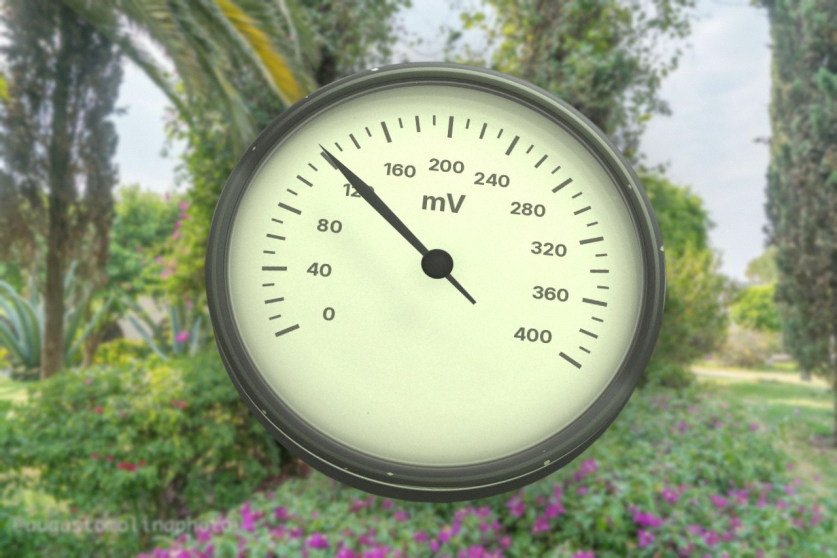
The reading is 120 mV
